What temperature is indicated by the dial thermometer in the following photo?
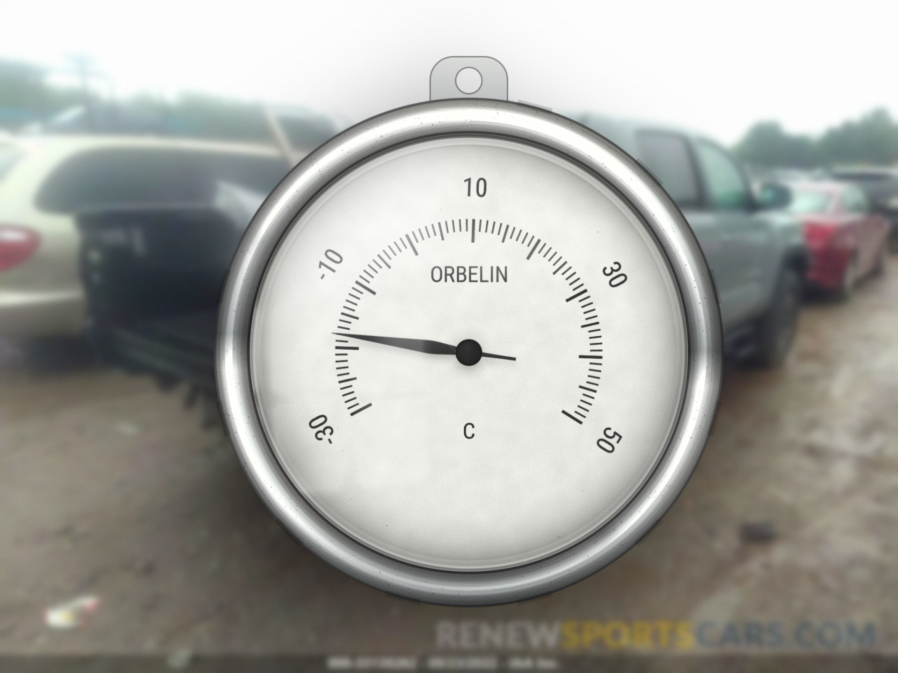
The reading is -18 °C
